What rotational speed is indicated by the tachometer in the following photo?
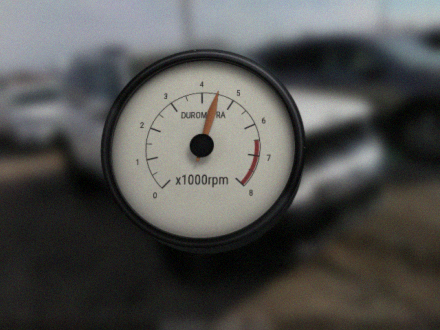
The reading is 4500 rpm
